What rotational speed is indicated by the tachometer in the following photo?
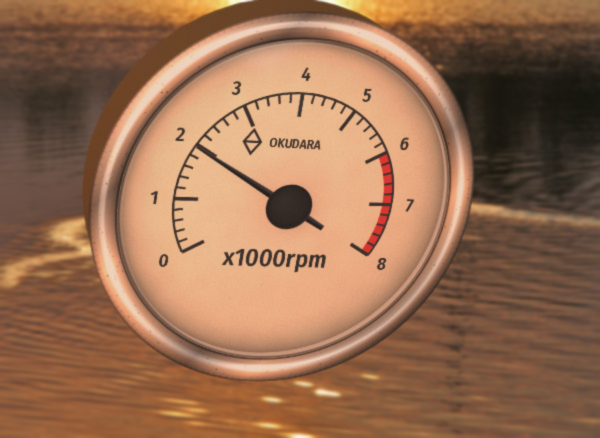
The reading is 2000 rpm
